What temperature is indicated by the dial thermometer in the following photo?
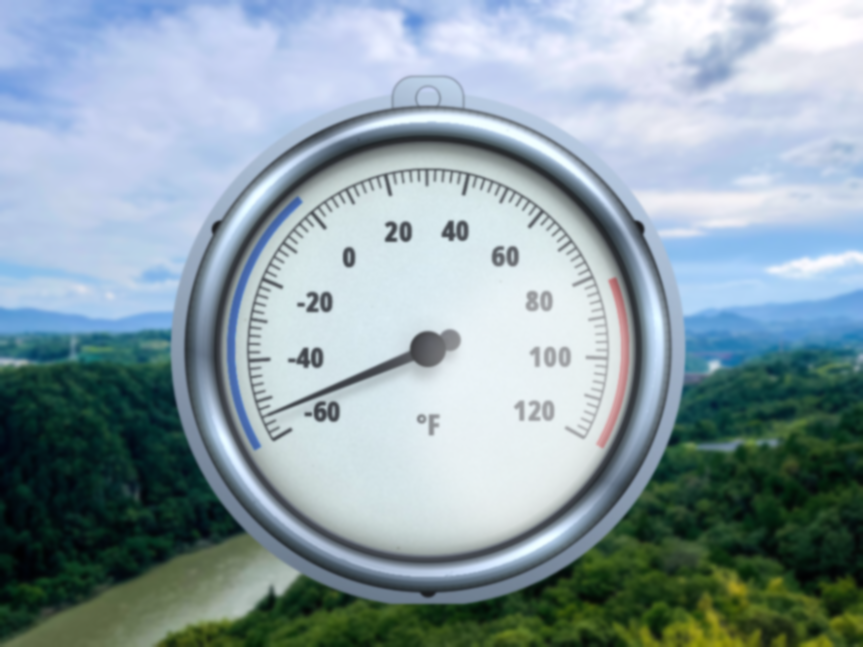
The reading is -54 °F
